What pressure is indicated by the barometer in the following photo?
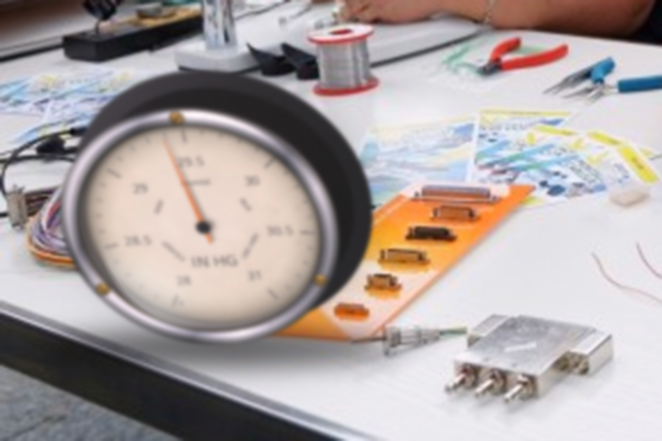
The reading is 29.4 inHg
